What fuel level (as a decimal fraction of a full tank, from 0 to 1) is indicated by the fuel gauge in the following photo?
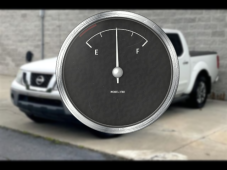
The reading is 0.5
